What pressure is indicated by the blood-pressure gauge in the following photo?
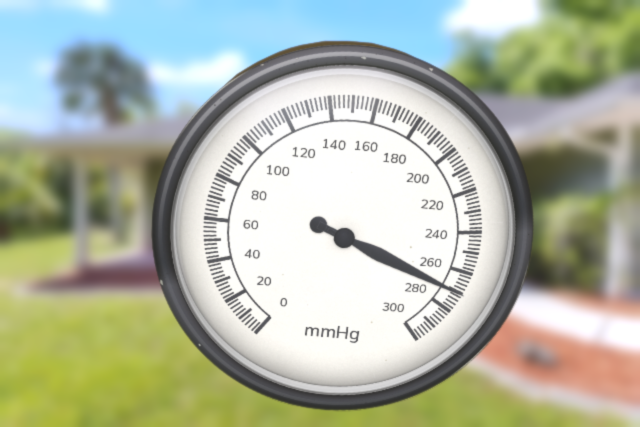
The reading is 270 mmHg
